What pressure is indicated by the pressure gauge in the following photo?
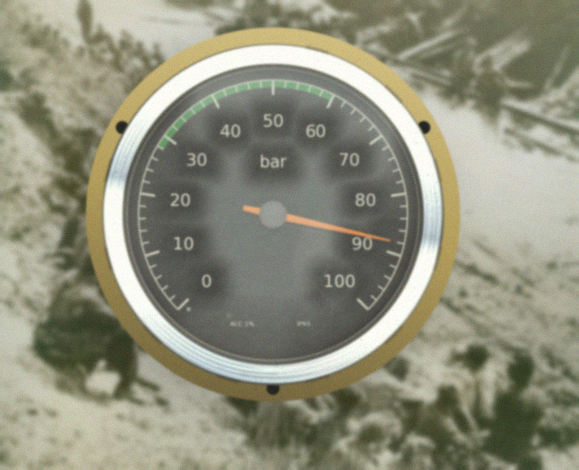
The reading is 88 bar
